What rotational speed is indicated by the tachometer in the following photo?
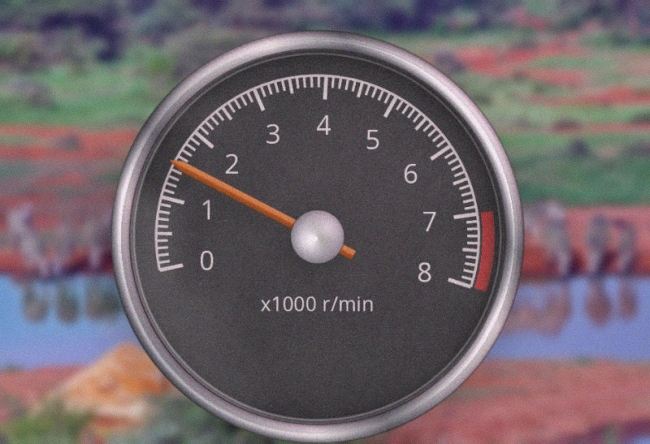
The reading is 1500 rpm
